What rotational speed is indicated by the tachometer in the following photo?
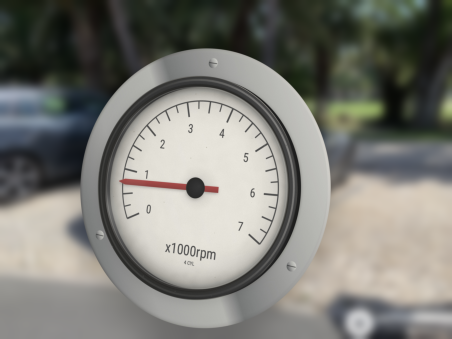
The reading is 750 rpm
